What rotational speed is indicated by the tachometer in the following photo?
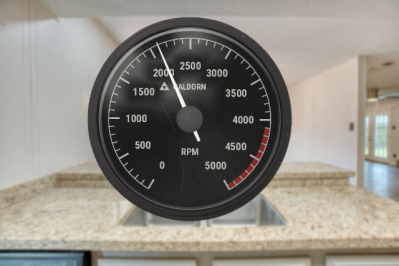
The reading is 2100 rpm
